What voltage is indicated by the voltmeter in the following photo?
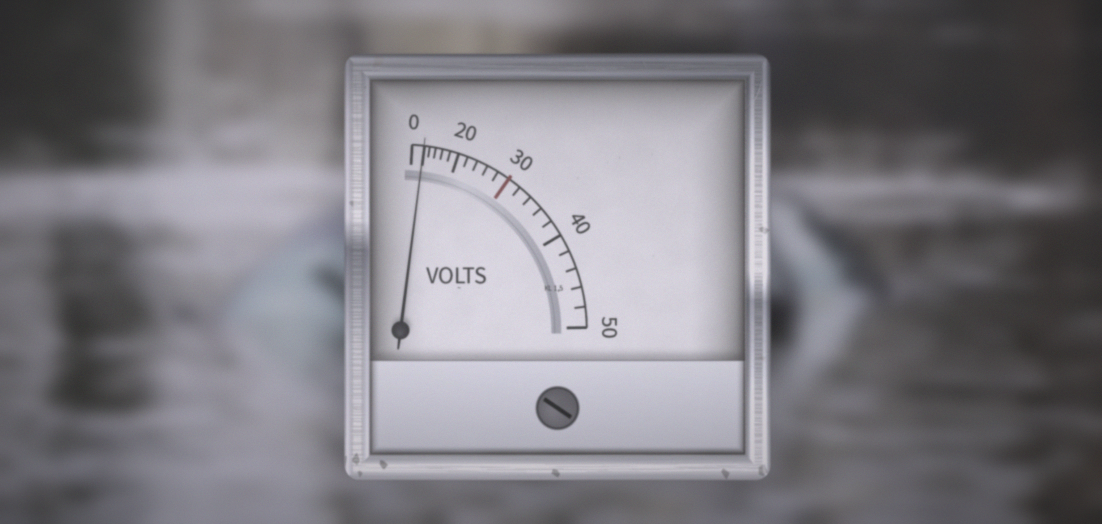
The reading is 10 V
